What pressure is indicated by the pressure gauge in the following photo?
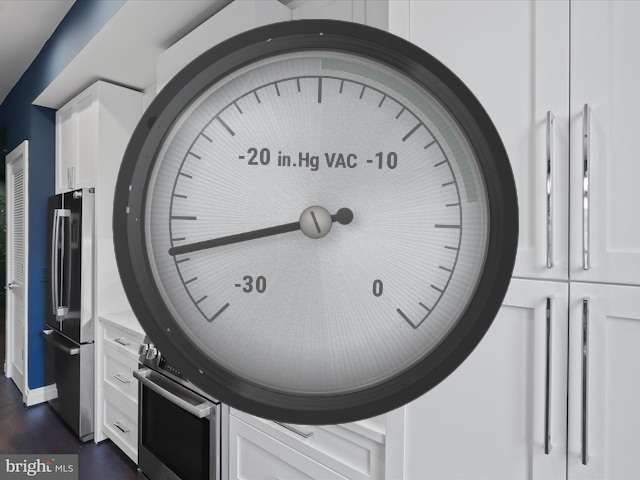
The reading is -26.5 inHg
